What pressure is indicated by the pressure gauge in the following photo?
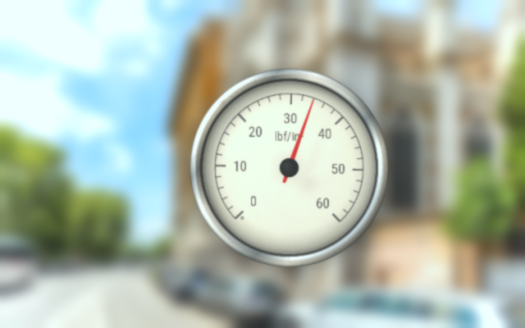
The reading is 34 psi
